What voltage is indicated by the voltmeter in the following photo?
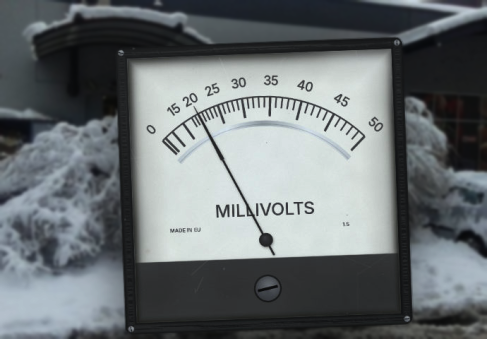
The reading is 20 mV
